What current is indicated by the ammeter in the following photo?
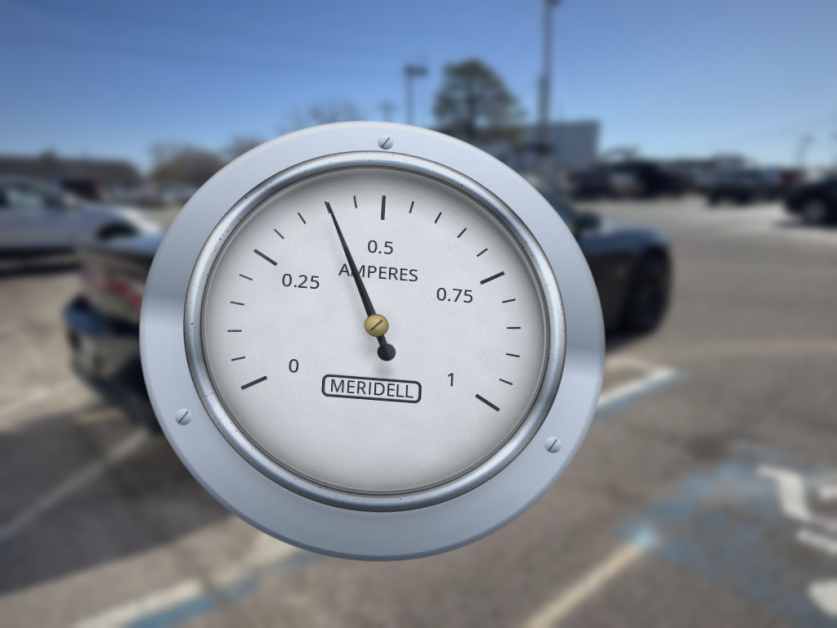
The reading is 0.4 A
